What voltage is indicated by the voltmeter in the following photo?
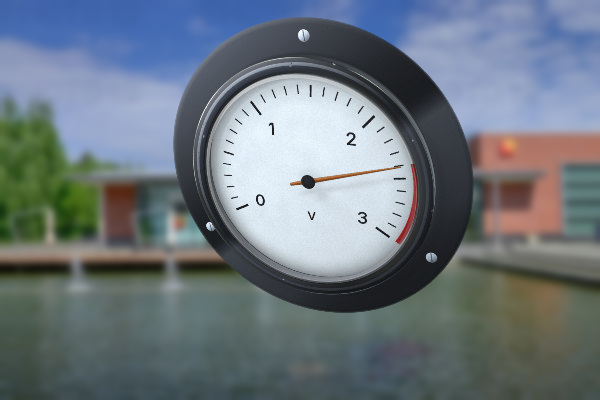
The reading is 2.4 V
